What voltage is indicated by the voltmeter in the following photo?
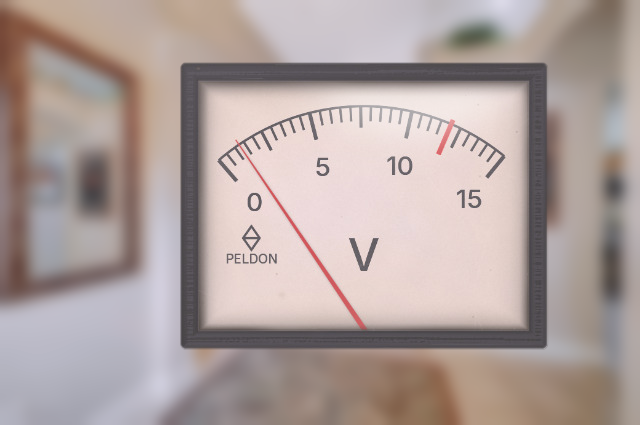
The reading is 1.25 V
